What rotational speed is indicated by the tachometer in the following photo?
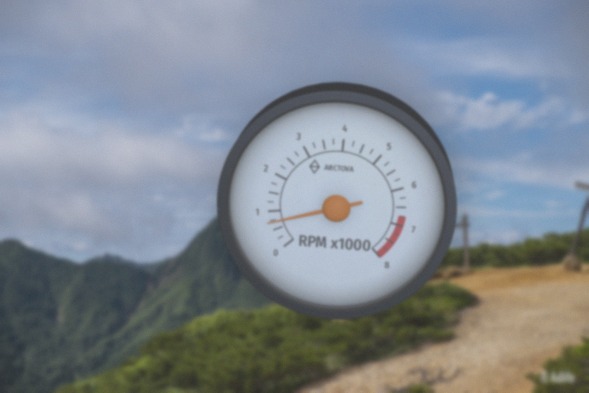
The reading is 750 rpm
